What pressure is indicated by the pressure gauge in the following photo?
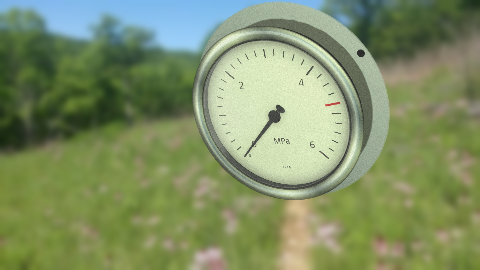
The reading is 0 MPa
